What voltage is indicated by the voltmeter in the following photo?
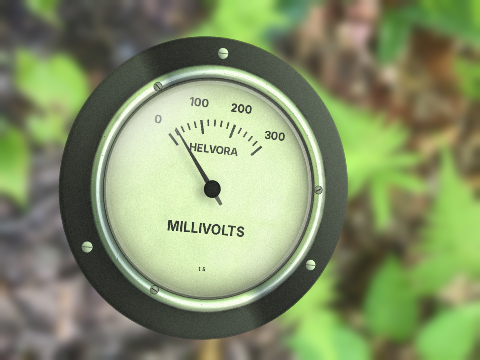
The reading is 20 mV
